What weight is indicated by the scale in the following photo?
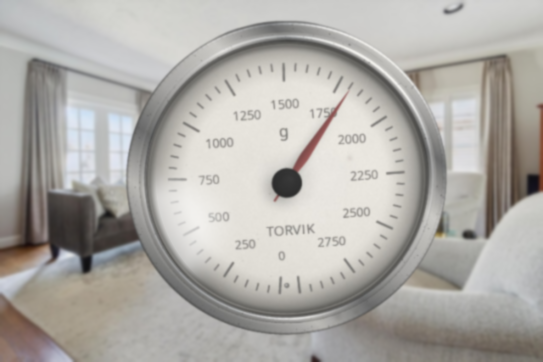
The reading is 1800 g
